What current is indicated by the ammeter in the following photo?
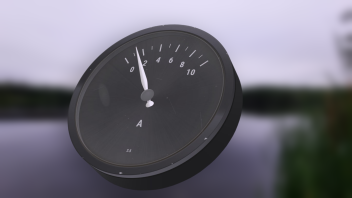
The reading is 1.5 A
